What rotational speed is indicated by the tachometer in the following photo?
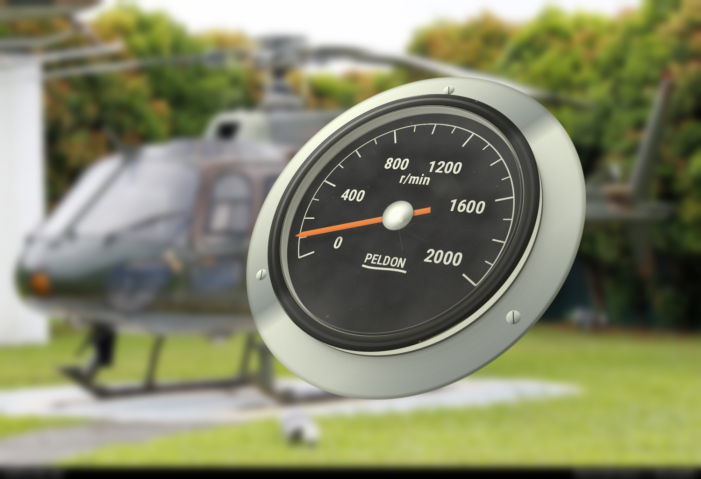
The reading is 100 rpm
